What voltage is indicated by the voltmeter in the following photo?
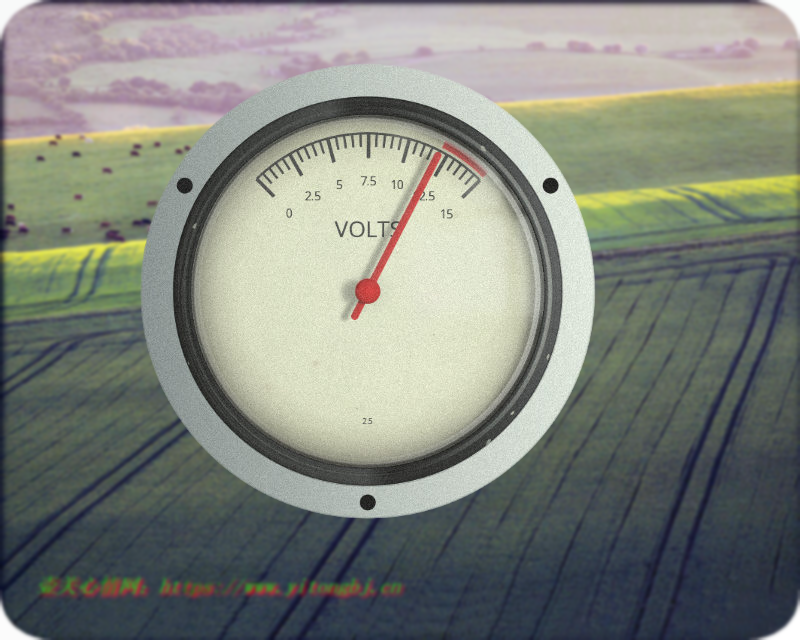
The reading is 12 V
